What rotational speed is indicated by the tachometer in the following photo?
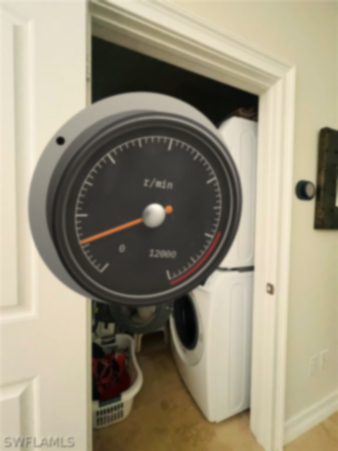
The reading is 1200 rpm
